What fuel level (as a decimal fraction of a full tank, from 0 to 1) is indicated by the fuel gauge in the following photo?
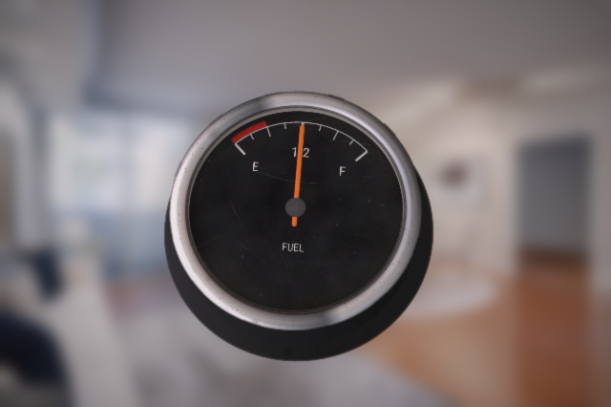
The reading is 0.5
